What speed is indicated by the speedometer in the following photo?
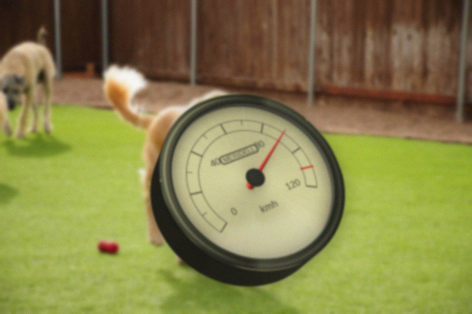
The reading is 90 km/h
